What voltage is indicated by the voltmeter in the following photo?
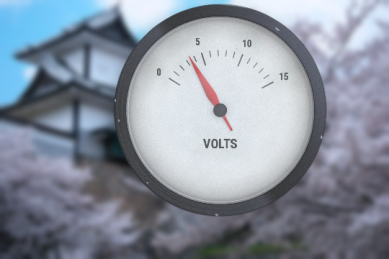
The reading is 3.5 V
